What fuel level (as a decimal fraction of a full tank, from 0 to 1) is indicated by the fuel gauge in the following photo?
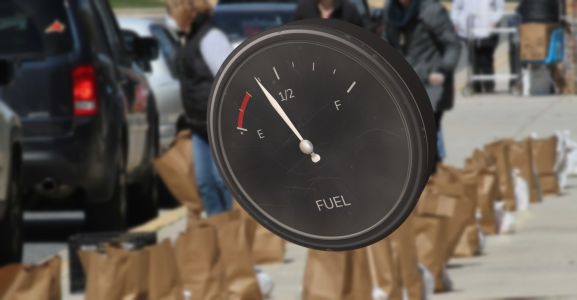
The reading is 0.375
